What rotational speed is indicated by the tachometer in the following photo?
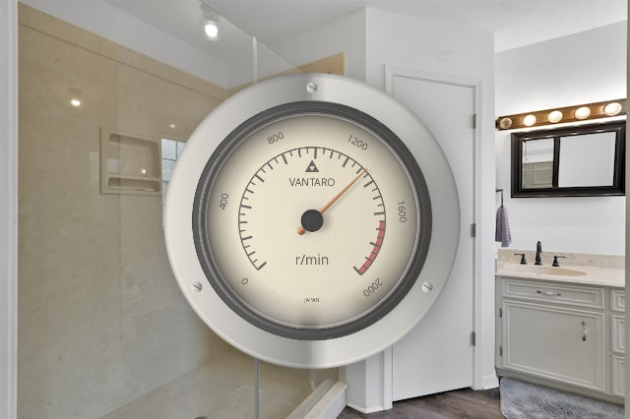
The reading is 1325 rpm
